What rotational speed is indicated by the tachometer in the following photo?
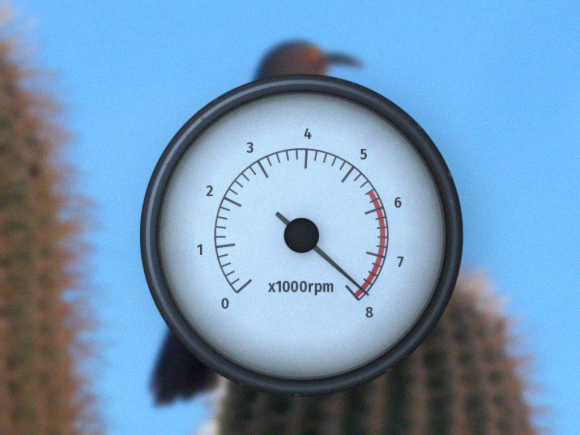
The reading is 7800 rpm
